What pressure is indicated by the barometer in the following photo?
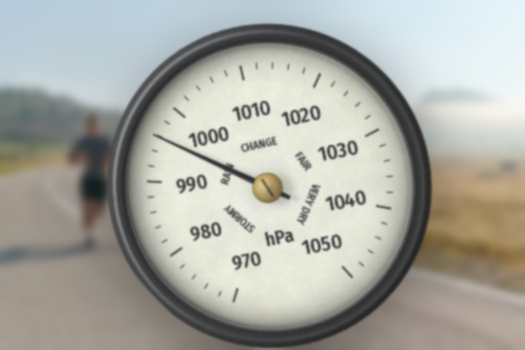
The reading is 996 hPa
